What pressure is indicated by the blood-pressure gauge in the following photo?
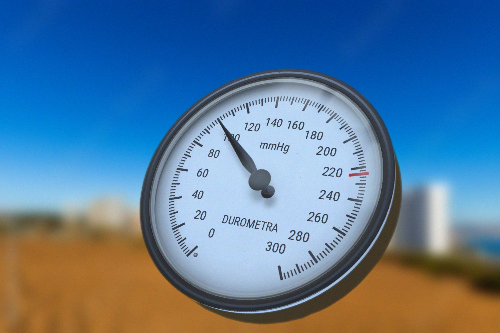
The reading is 100 mmHg
